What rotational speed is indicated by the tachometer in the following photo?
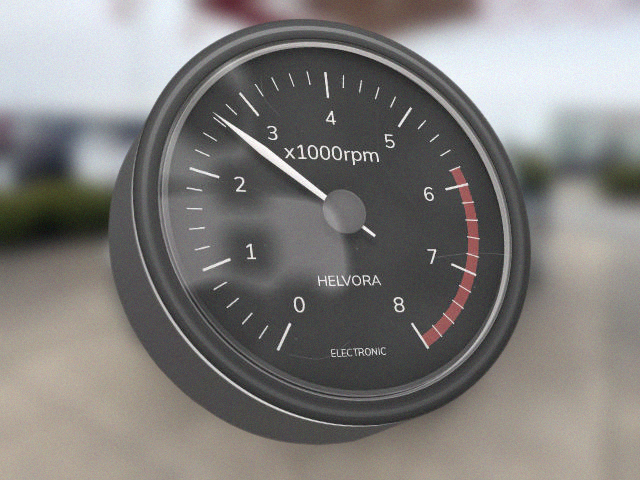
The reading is 2600 rpm
